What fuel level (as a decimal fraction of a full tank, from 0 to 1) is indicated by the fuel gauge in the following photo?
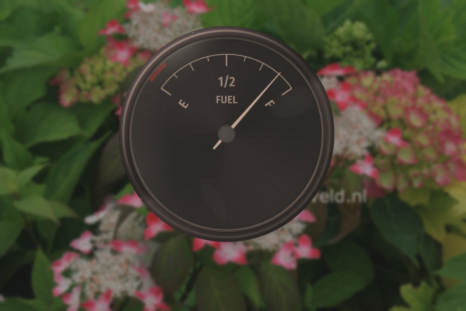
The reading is 0.875
